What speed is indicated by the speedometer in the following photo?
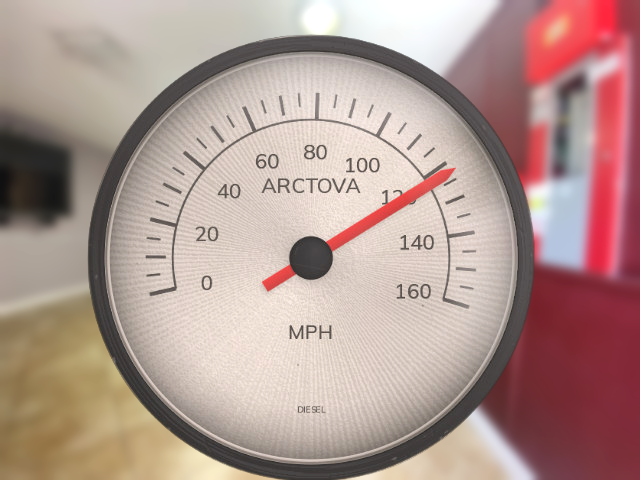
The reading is 122.5 mph
